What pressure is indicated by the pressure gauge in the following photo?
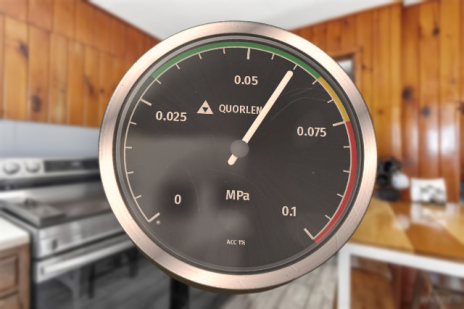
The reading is 0.06 MPa
